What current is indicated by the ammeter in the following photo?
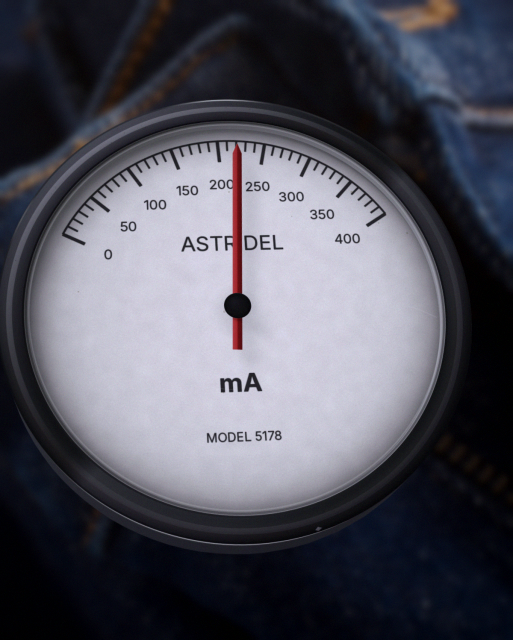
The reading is 220 mA
